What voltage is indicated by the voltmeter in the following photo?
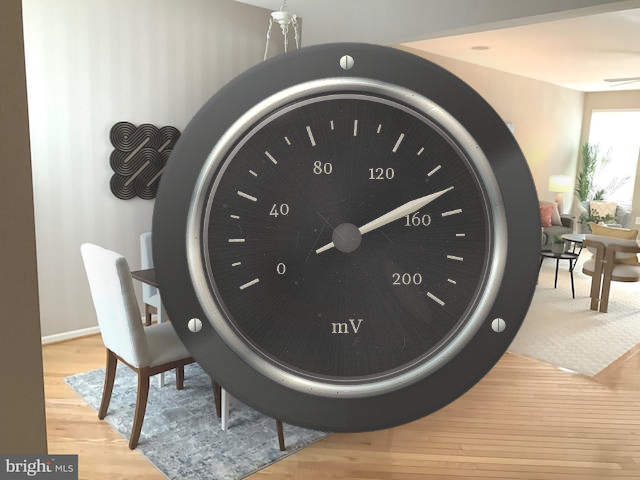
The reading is 150 mV
